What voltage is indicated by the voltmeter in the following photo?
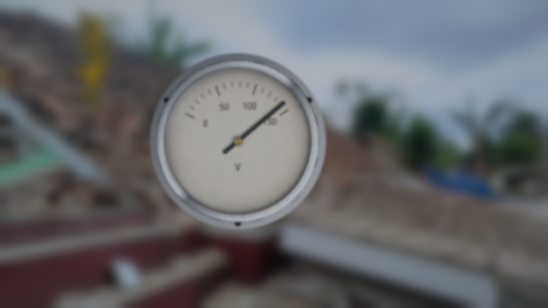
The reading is 140 V
